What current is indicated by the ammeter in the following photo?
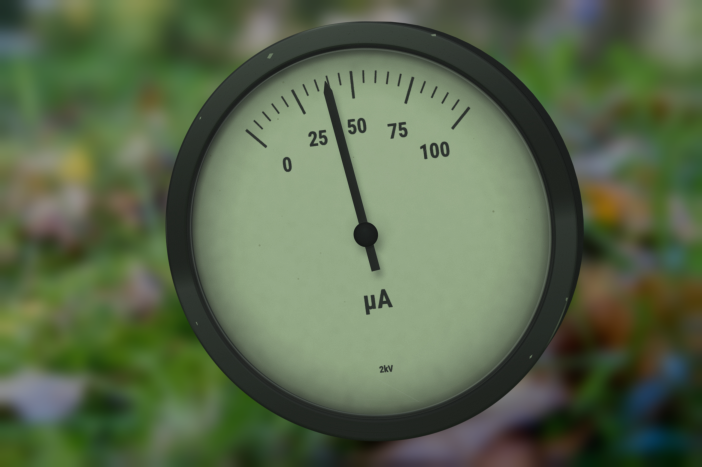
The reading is 40 µA
